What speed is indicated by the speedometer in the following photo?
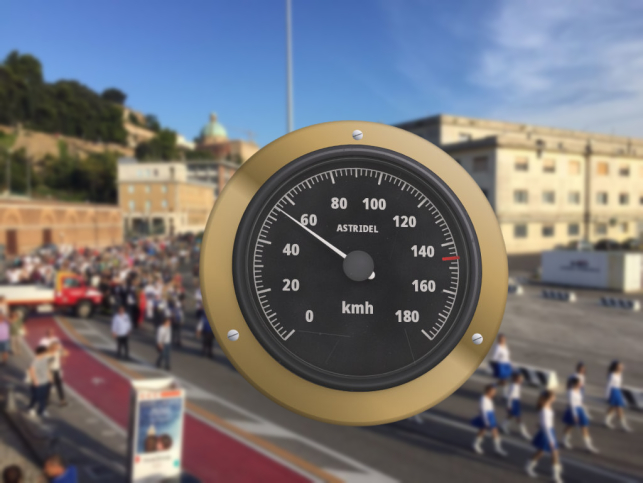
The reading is 54 km/h
